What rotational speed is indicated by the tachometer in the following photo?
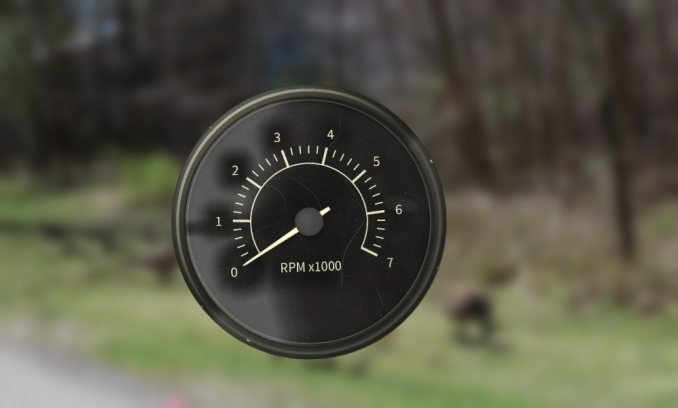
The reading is 0 rpm
